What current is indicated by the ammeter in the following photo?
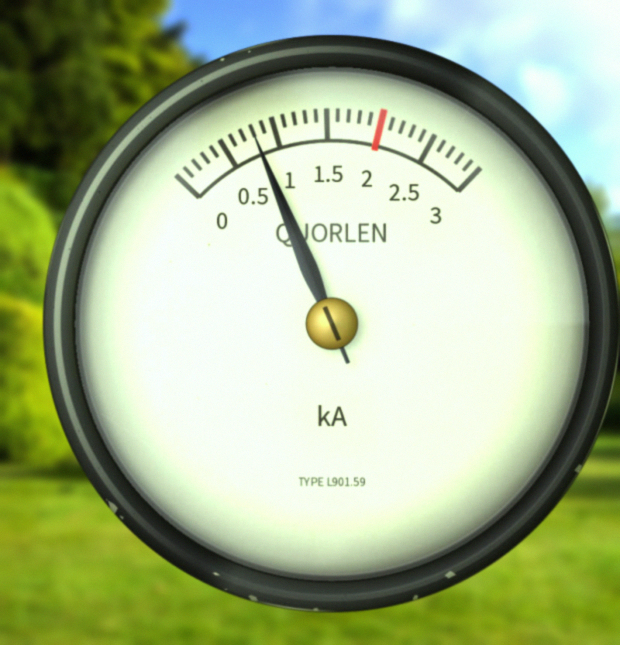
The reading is 0.8 kA
